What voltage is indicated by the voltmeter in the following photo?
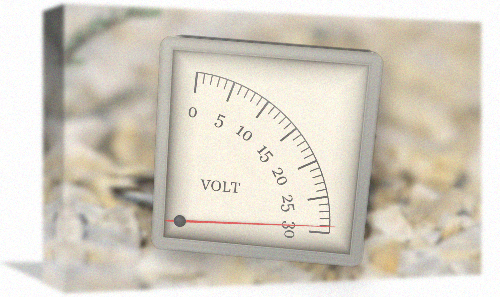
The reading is 29 V
